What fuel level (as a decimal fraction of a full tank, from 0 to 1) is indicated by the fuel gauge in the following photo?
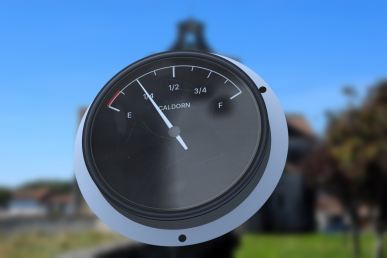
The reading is 0.25
